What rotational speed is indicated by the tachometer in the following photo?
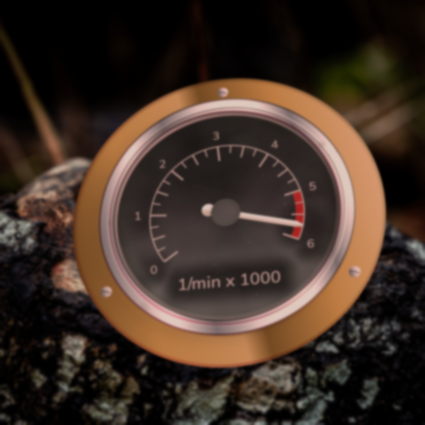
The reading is 5750 rpm
